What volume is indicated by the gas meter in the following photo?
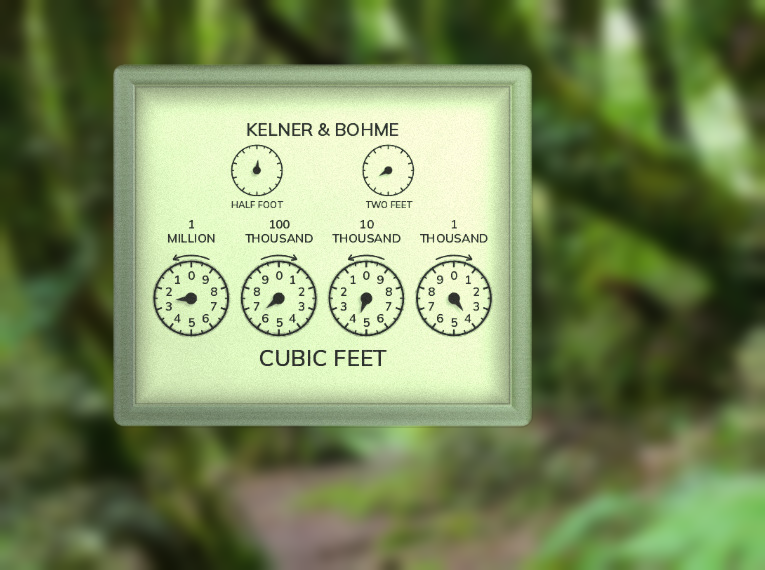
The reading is 264400 ft³
